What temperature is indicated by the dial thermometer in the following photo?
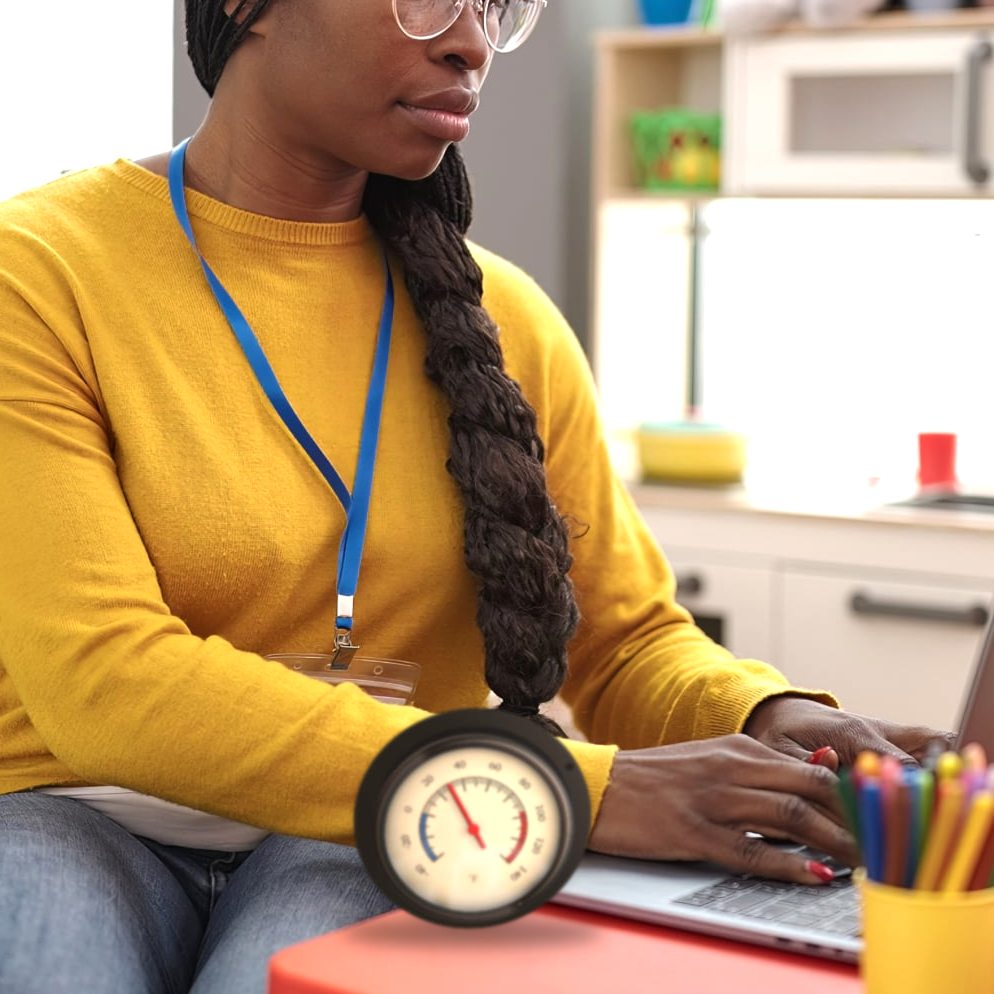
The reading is 30 °F
